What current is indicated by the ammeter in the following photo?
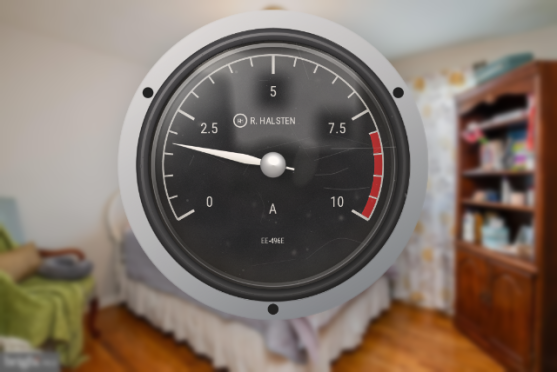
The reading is 1.75 A
